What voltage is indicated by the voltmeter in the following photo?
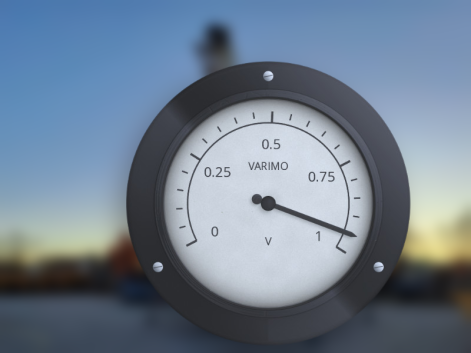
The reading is 0.95 V
